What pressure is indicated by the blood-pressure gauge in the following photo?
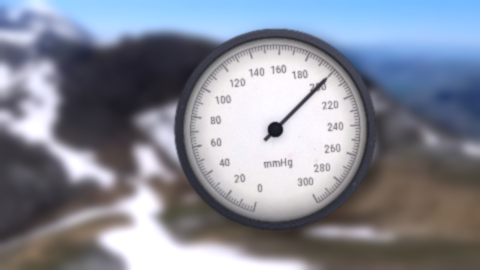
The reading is 200 mmHg
